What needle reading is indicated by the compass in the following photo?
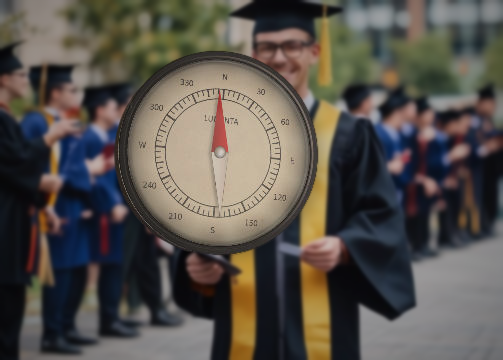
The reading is 355 °
